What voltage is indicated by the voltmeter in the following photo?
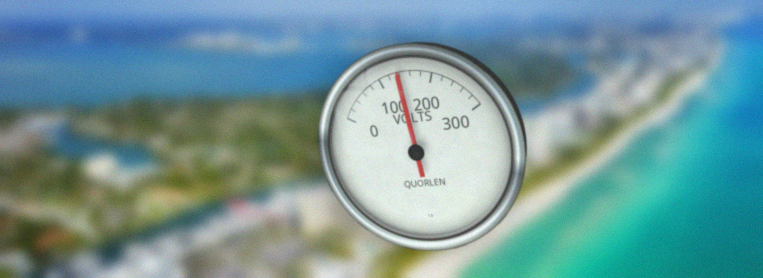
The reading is 140 V
